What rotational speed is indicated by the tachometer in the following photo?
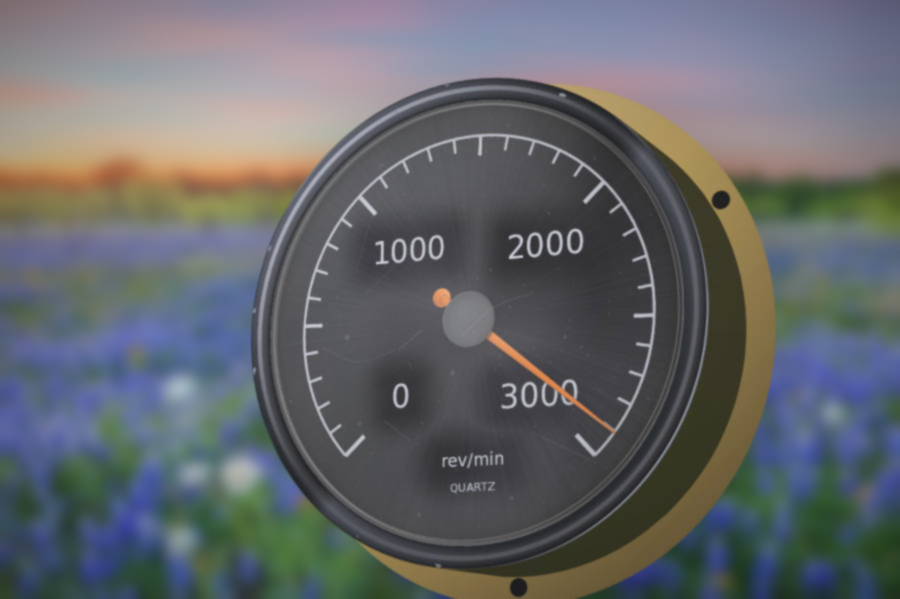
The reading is 2900 rpm
